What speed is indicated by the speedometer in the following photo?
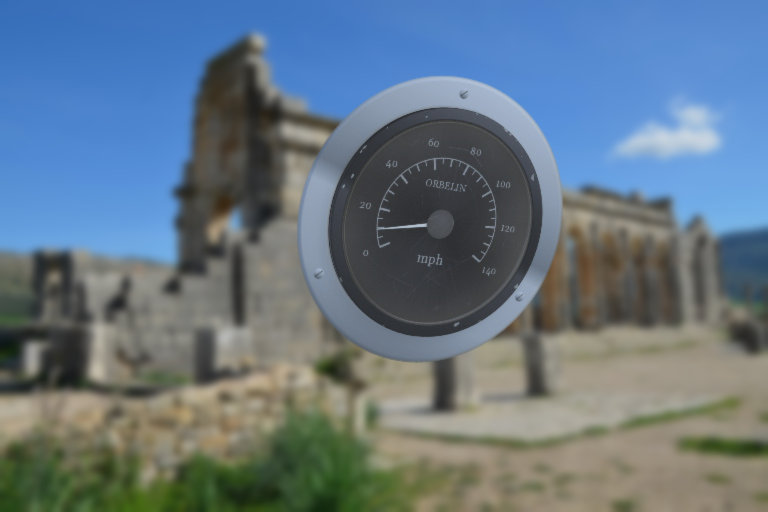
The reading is 10 mph
